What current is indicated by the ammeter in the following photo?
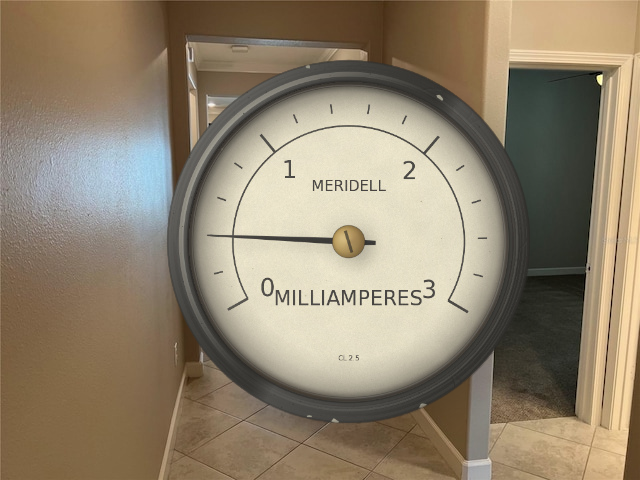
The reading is 0.4 mA
